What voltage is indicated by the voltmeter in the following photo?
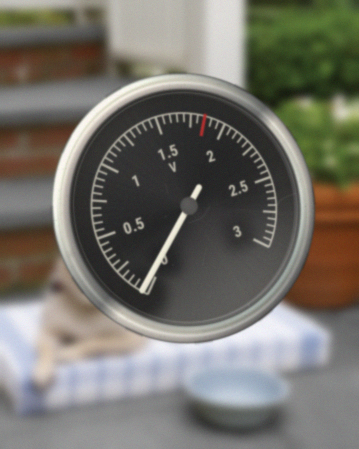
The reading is 0.05 V
